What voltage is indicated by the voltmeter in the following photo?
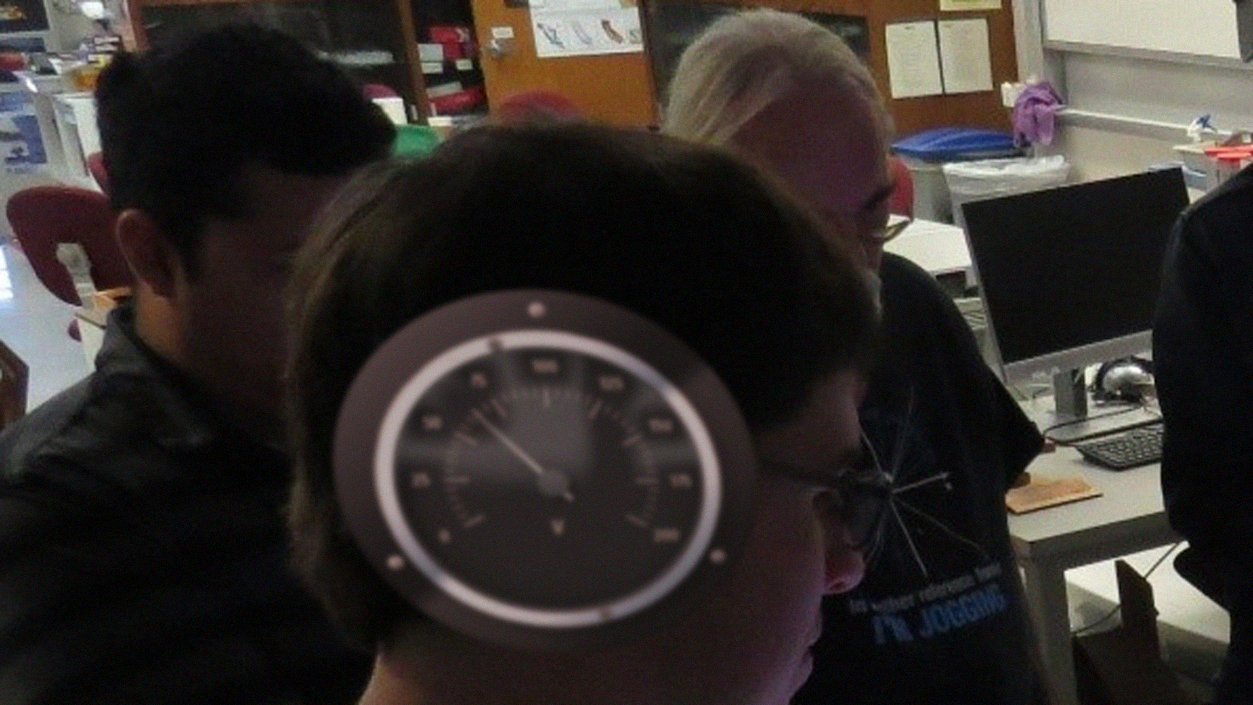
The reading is 65 V
